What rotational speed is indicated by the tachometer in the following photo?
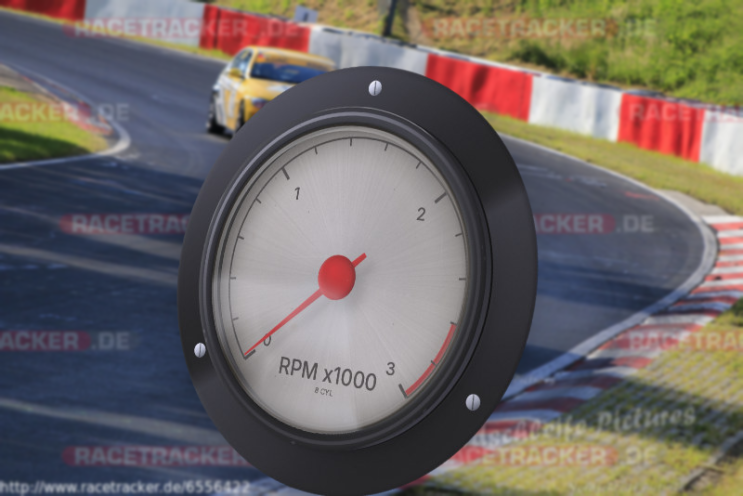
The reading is 0 rpm
